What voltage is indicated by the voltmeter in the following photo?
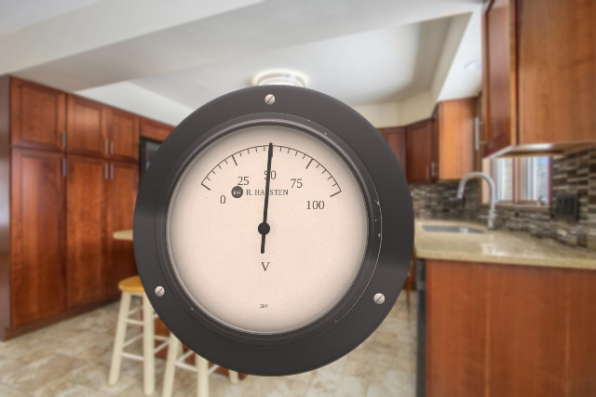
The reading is 50 V
